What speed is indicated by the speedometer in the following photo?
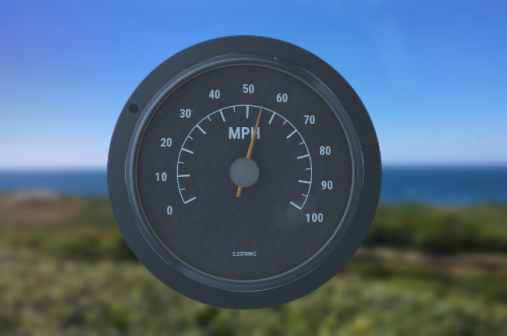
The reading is 55 mph
